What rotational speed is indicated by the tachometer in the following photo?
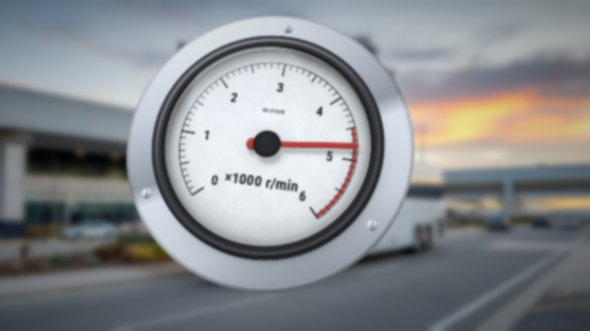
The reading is 4800 rpm
